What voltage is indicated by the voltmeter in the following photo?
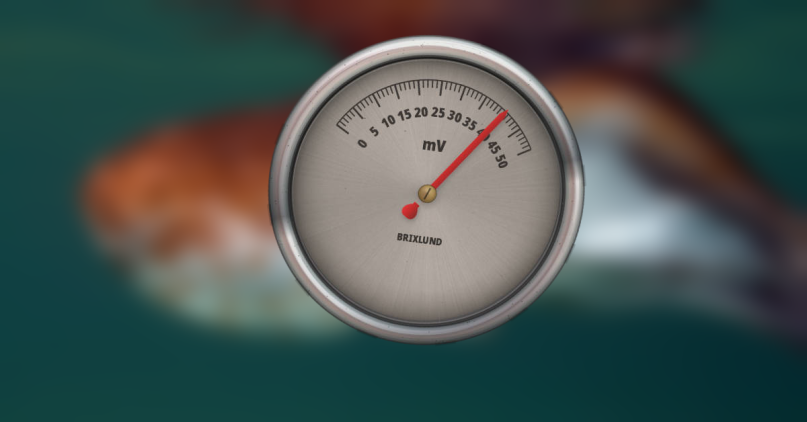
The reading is 40 mV
